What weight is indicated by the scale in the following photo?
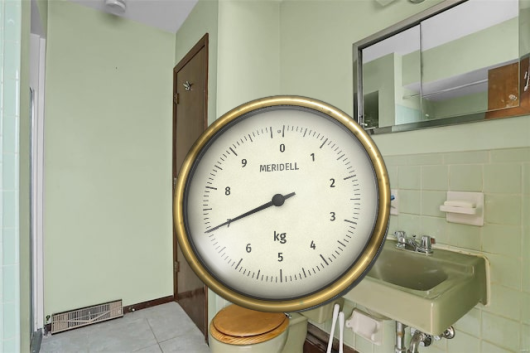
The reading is 7 kg
